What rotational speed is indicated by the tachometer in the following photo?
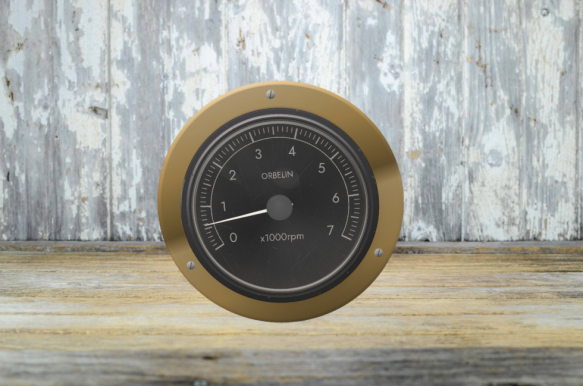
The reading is 600 rpm
